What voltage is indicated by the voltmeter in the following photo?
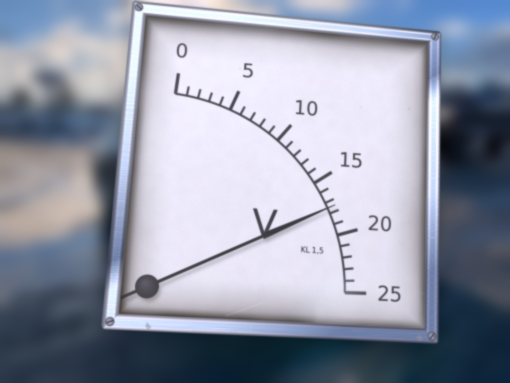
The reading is 17.5 V
